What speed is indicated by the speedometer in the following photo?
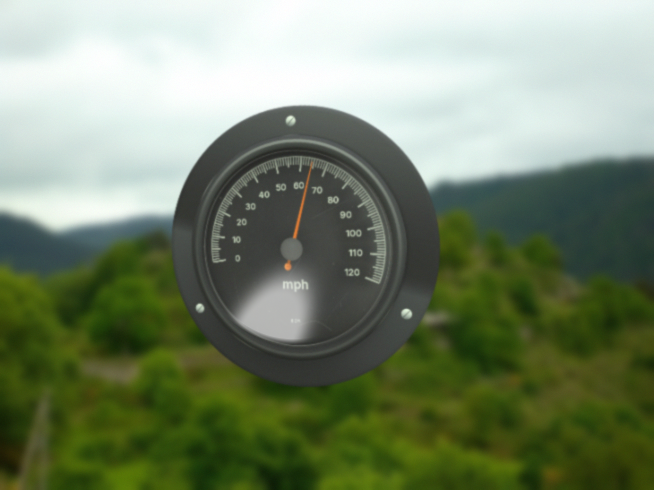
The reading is 65 mph
